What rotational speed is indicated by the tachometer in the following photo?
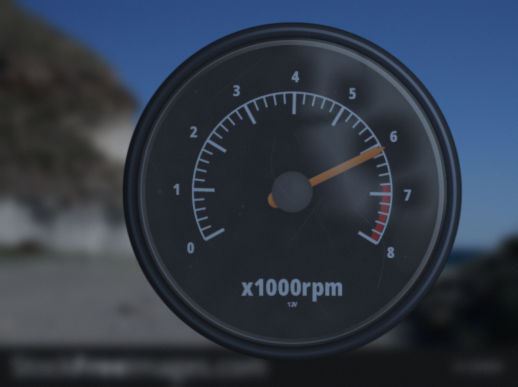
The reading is 6100 rpm
